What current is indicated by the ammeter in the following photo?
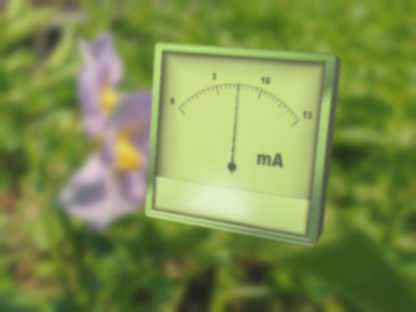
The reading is 7.5 mA
